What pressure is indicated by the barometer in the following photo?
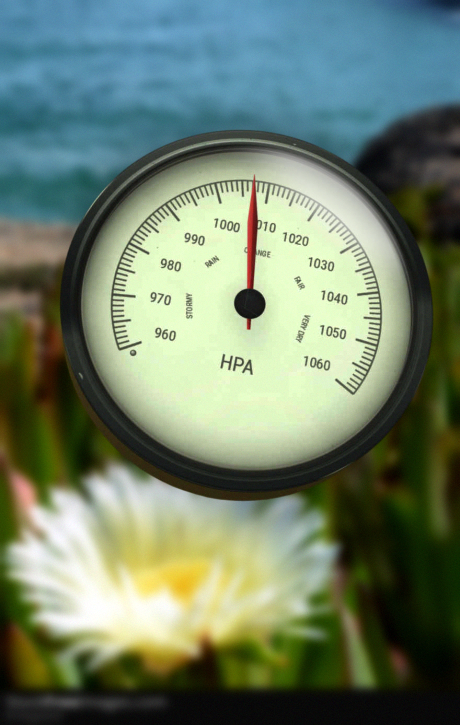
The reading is 1007 hPa
